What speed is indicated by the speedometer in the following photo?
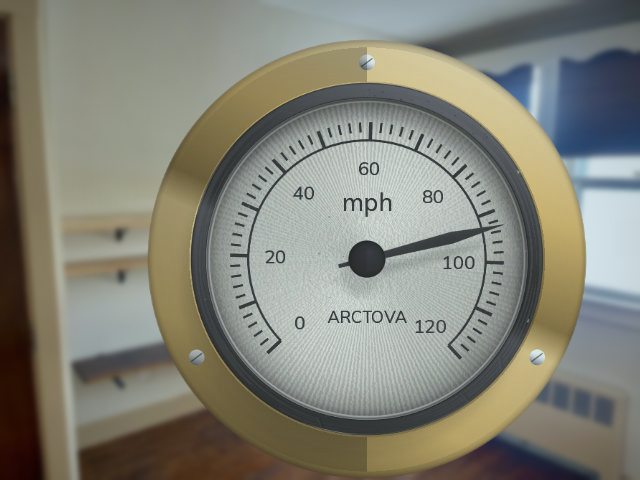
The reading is 93 mph
